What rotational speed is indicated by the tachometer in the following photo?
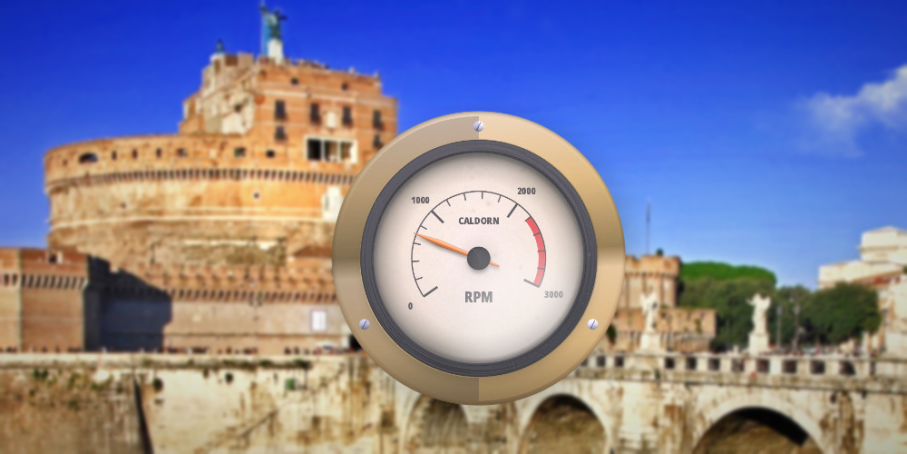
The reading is 700 rpm
